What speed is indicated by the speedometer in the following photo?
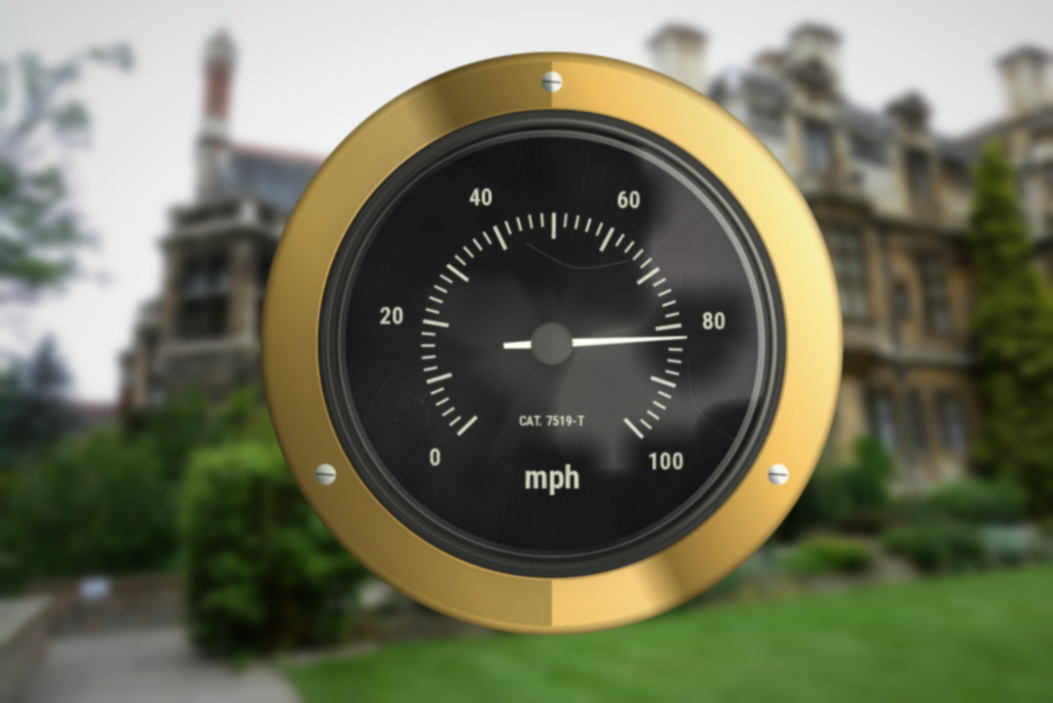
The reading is 82 mph
